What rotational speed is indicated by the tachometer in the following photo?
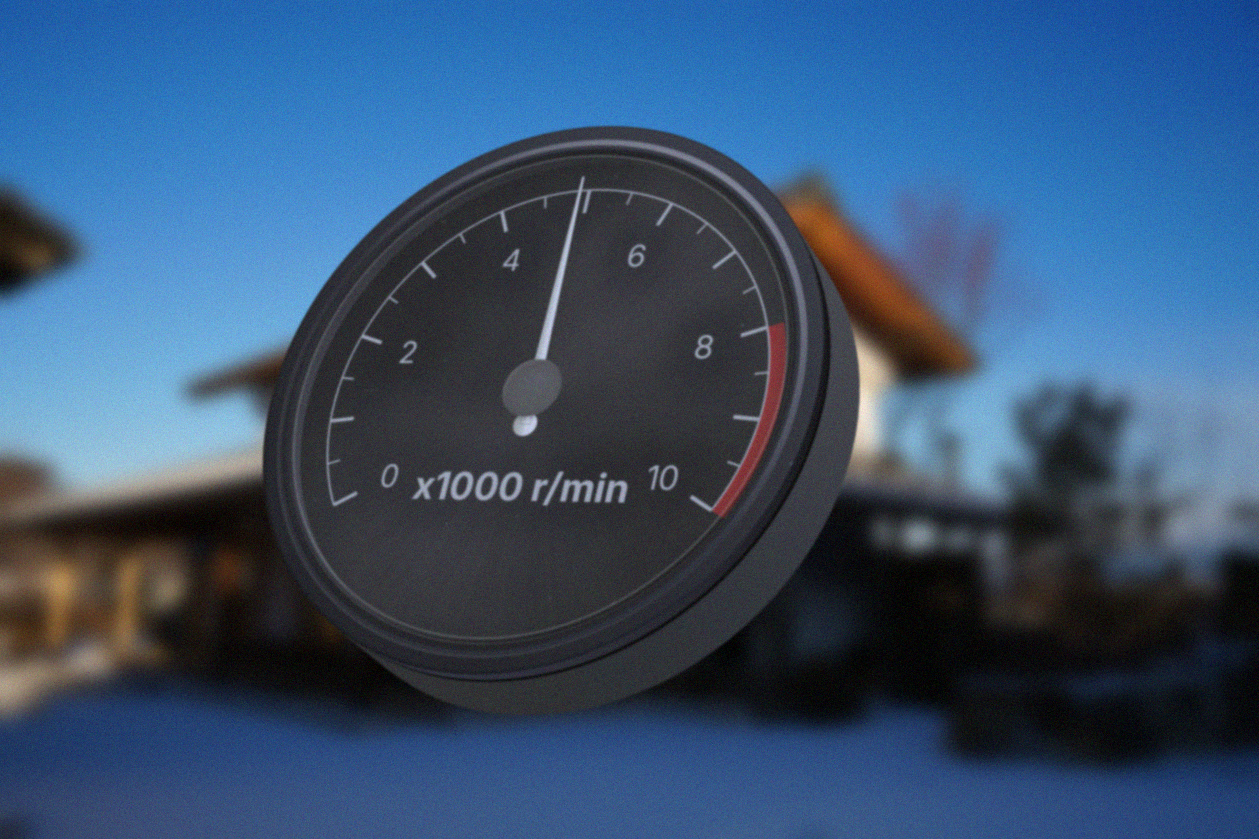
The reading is 5000 rpm
